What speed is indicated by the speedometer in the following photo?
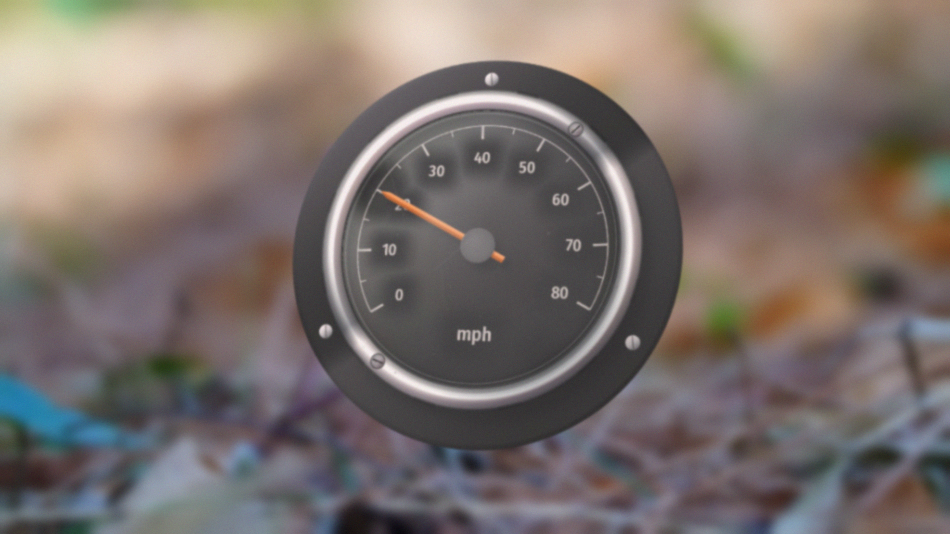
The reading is 20 mph
